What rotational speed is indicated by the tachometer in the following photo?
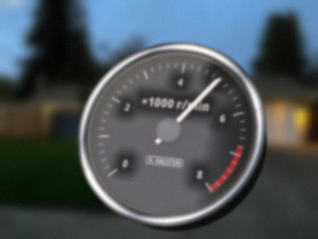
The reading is 5000 rpm
